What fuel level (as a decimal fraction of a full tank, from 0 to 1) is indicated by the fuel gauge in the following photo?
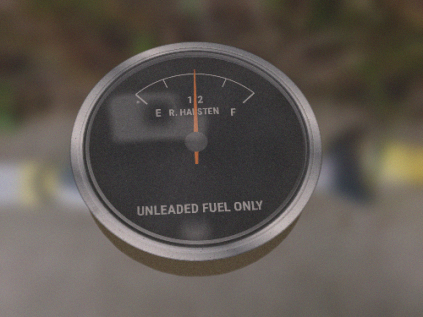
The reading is 0.5
